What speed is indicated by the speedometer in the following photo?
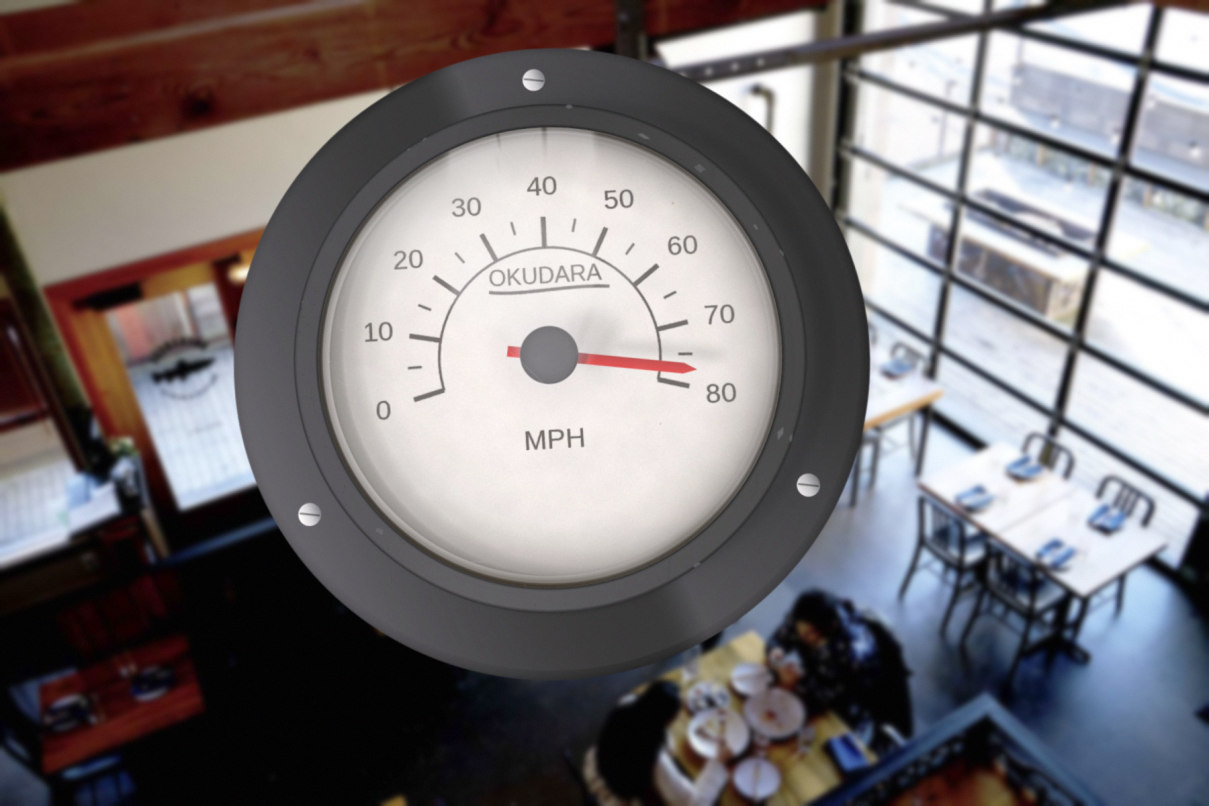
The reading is 77.5 mph
